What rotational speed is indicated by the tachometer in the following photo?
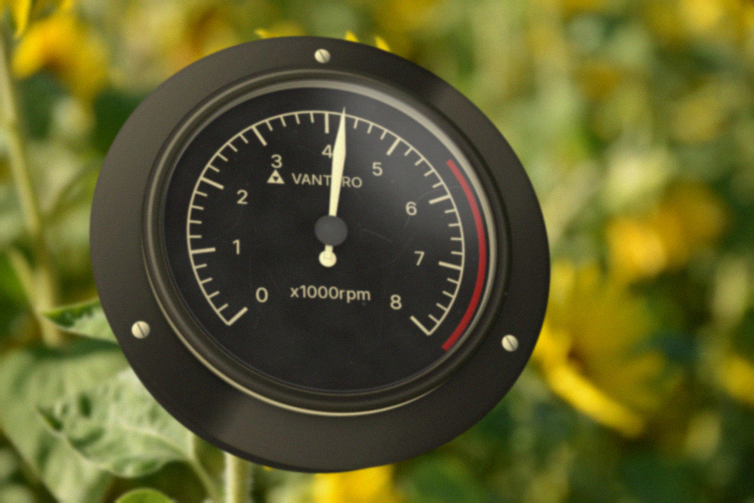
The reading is 4200 rpm
